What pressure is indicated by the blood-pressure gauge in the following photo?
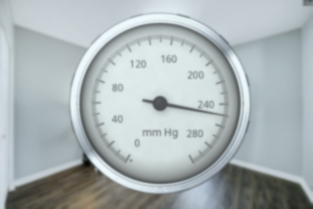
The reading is 250 mmHg
